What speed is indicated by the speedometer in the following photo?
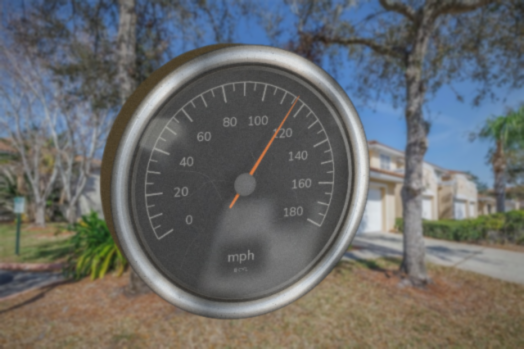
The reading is 115 mph
